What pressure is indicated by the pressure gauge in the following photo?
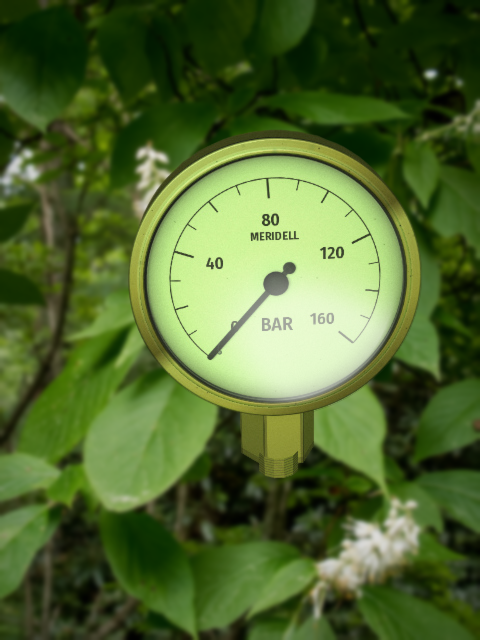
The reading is 0 bar
